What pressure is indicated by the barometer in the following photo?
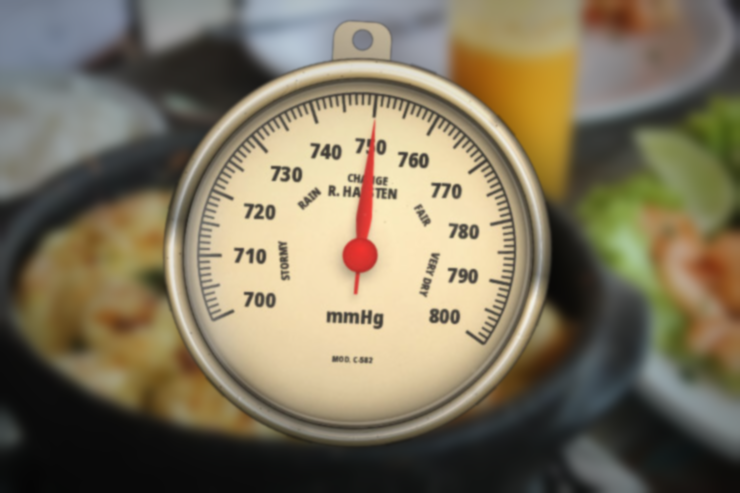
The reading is 750 mmHg
